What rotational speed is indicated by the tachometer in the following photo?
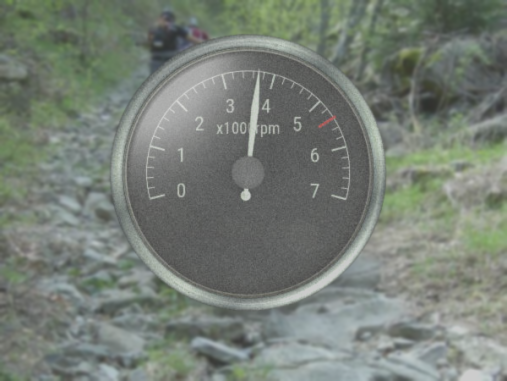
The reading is 3700 rpm
